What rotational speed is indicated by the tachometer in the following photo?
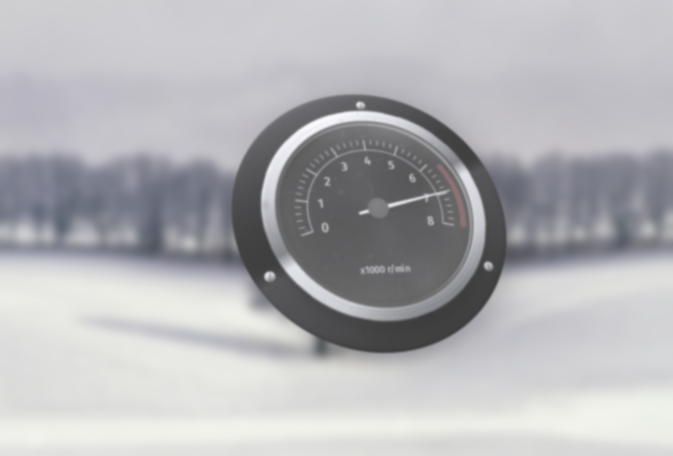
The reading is 7000 rpm
